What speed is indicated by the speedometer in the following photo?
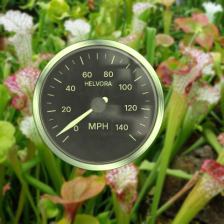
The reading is 5 mph
